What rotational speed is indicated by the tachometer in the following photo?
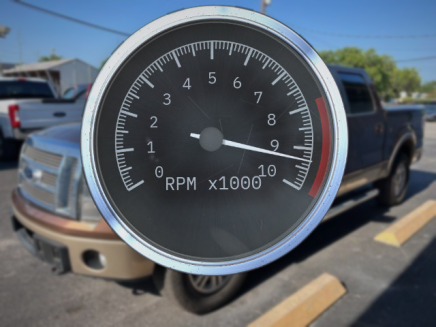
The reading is 9300 rpm
